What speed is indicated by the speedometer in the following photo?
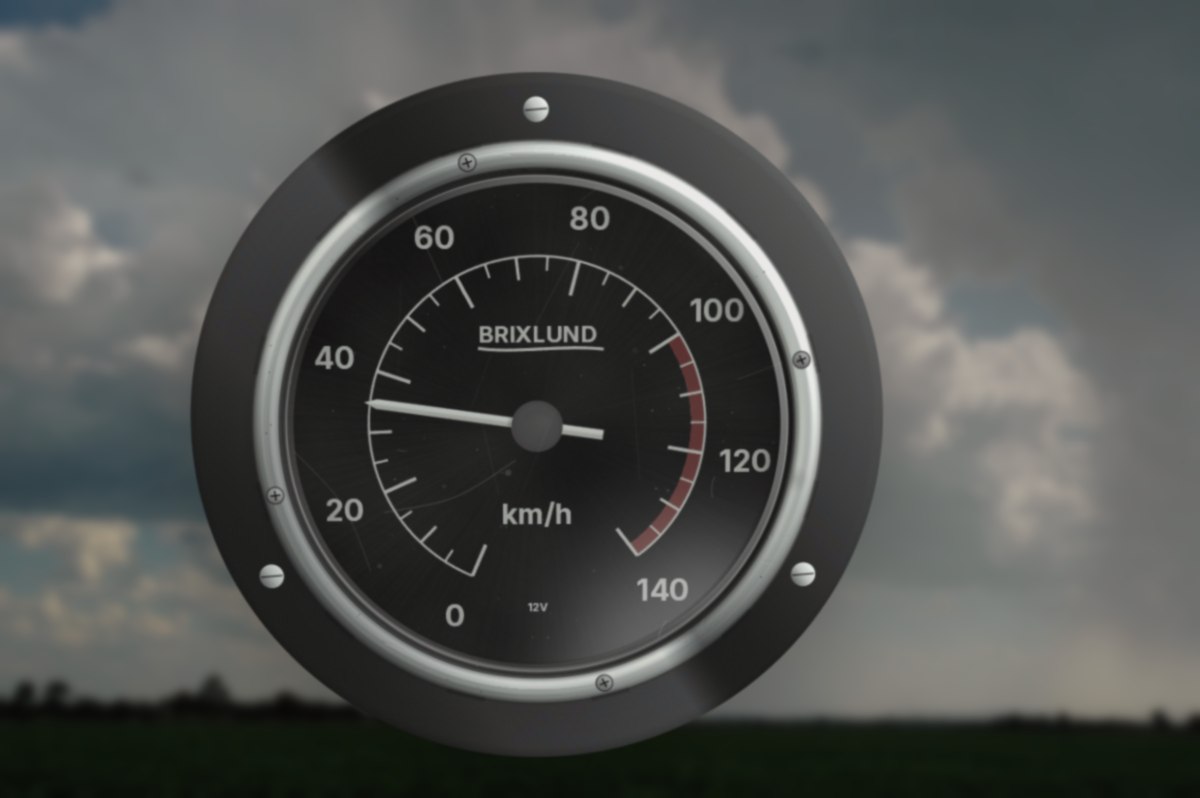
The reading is 35 km/h
